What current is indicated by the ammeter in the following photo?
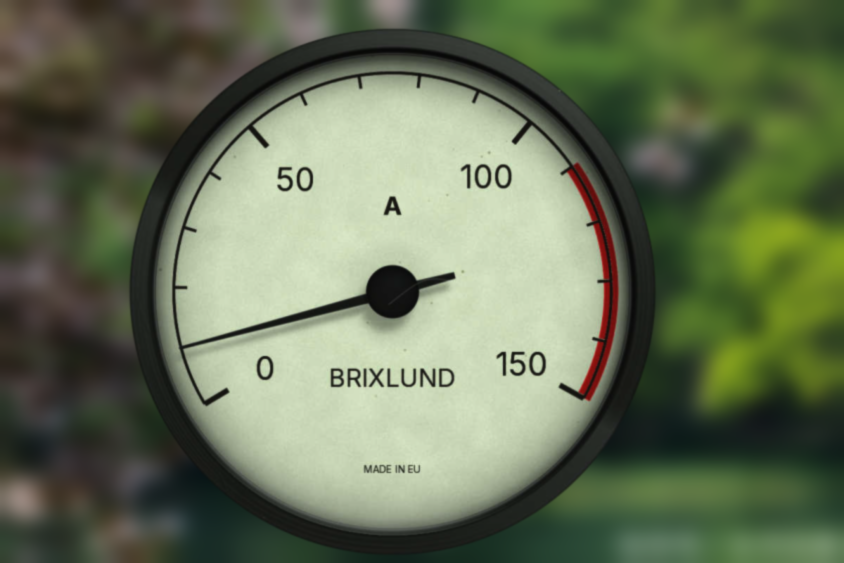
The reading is 10 A
